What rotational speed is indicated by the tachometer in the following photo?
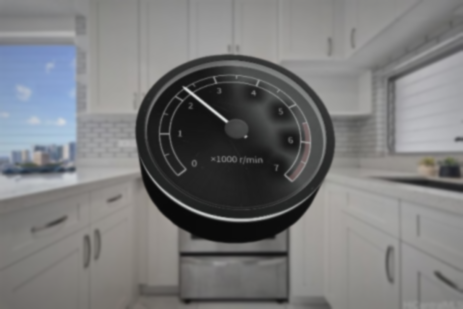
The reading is 2250 rpm
